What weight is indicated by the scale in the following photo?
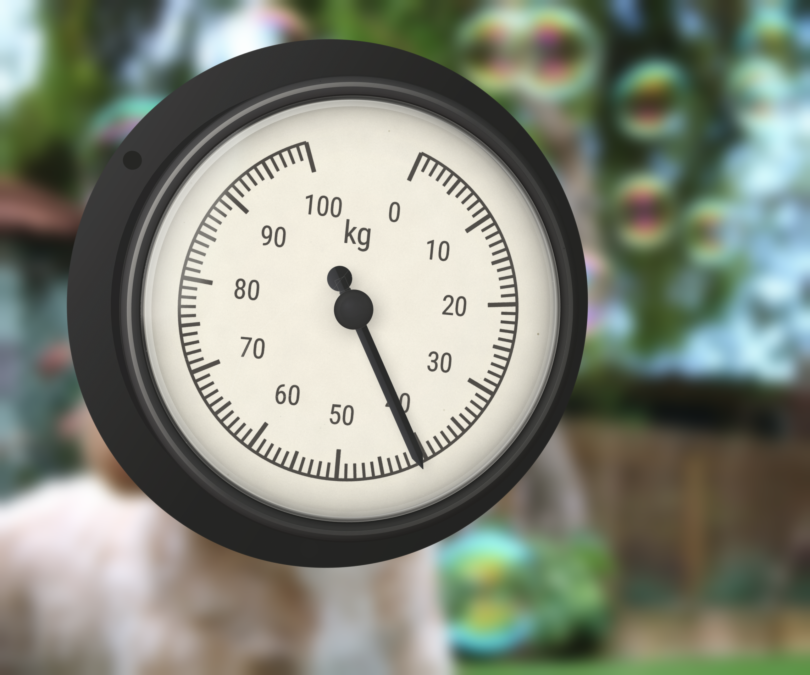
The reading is 41 kg
